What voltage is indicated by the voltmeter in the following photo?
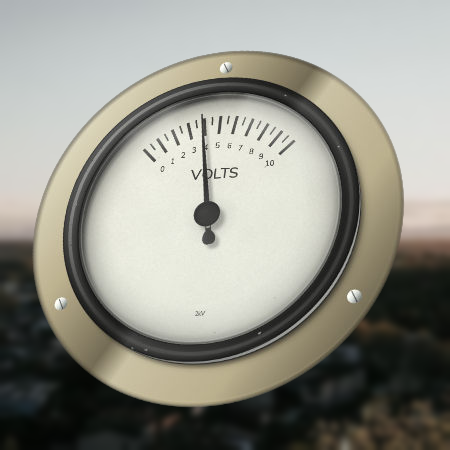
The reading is 4 V
